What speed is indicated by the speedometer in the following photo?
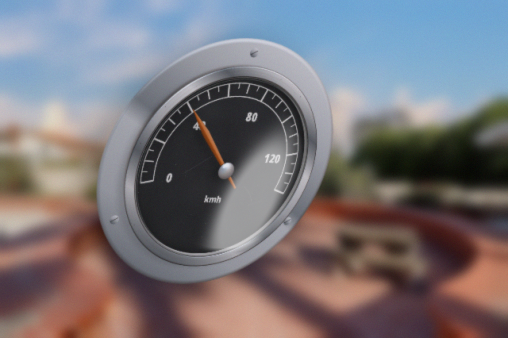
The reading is 40 km/h
